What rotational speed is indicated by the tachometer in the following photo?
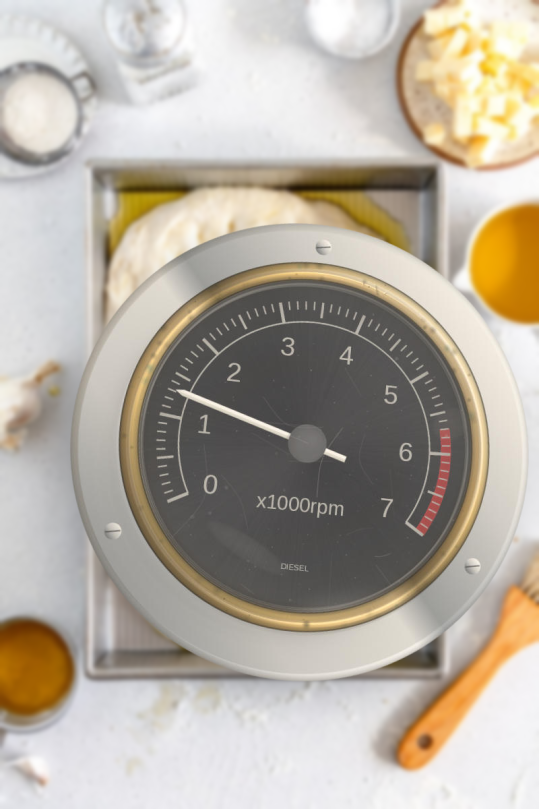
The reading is 1300 rpm
